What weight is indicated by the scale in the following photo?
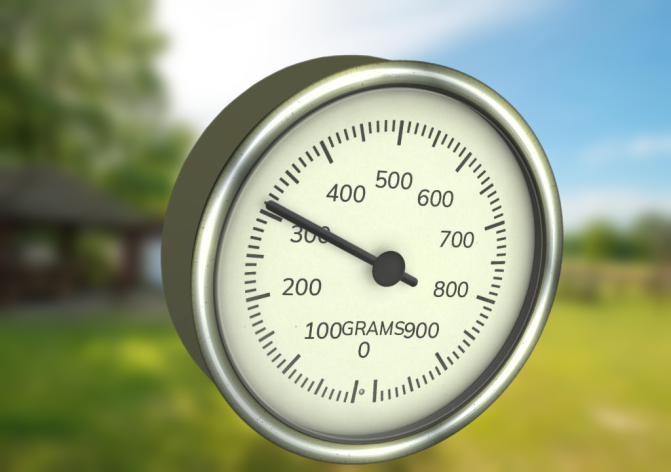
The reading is 310 g
